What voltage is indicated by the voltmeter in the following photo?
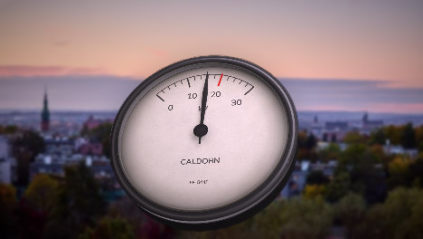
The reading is 16 kV
